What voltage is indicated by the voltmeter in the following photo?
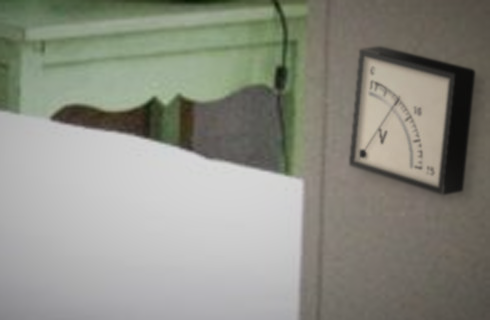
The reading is 7.5 V
